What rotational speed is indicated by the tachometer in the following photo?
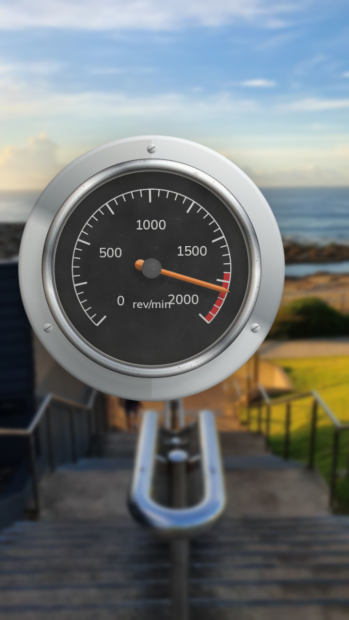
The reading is 1800 rpm
